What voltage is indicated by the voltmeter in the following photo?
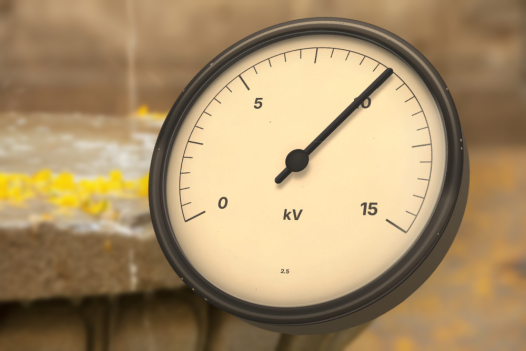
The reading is 10 kV
